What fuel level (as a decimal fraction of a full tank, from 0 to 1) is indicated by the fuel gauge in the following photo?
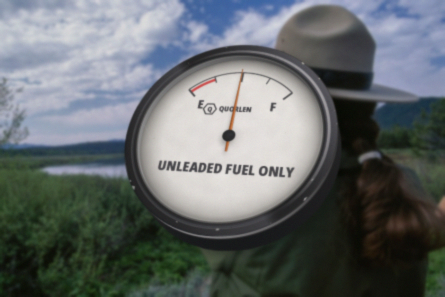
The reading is 0.5
